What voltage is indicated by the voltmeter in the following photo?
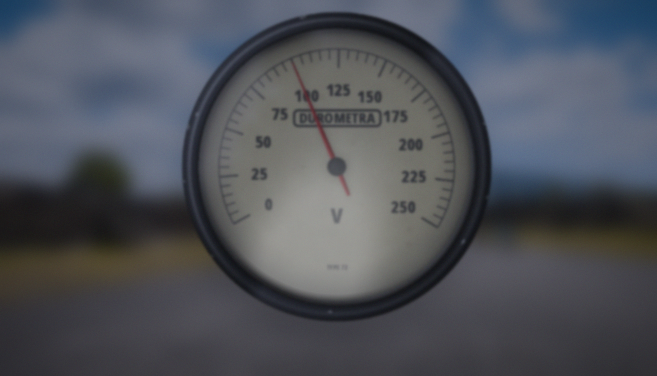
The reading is 100 V
